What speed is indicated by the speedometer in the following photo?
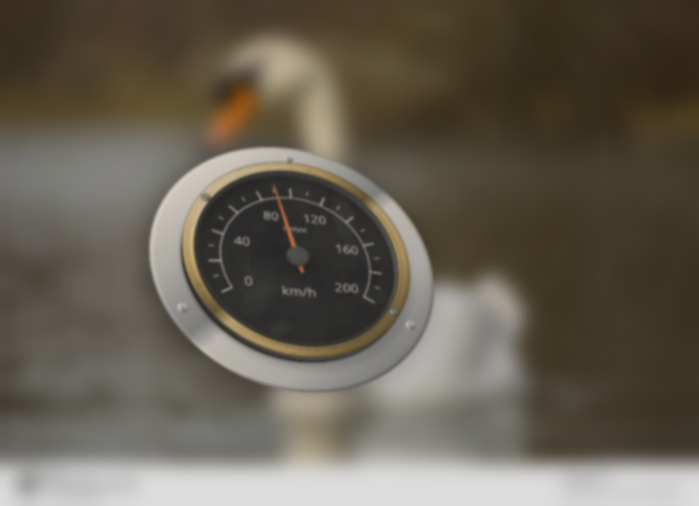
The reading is 90 km/h
